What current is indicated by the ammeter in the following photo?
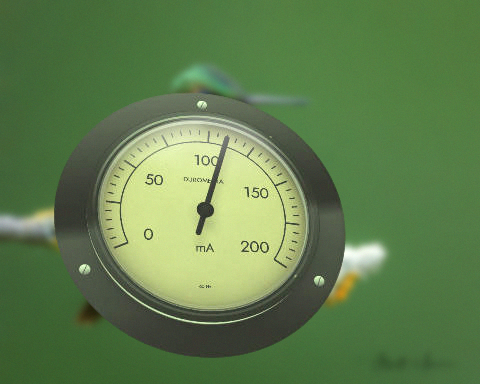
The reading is 110 mA
